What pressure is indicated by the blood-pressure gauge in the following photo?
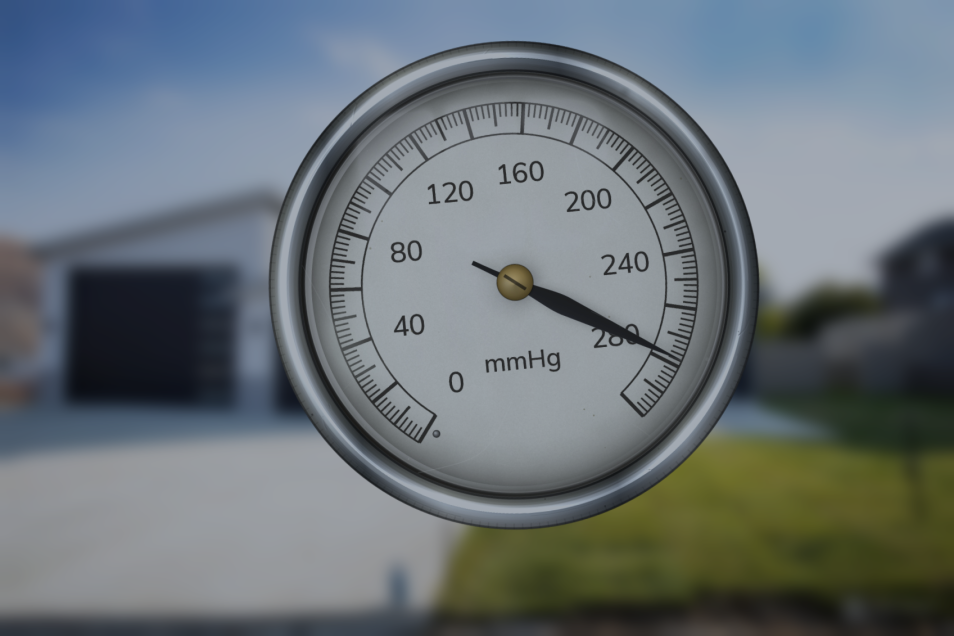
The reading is 278 mmHg
